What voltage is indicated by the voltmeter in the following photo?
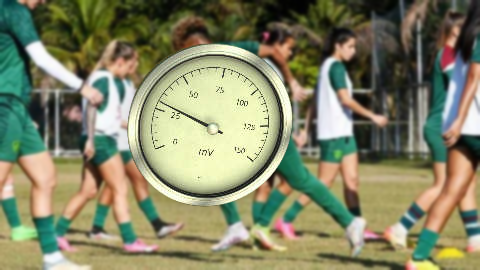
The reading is 30 mV
